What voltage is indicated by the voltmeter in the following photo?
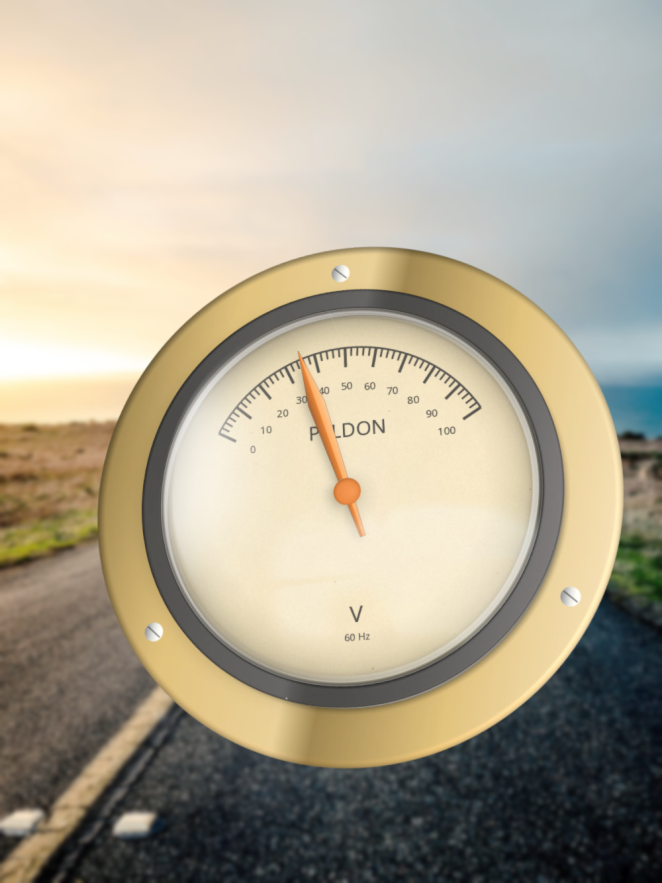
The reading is 36 V
